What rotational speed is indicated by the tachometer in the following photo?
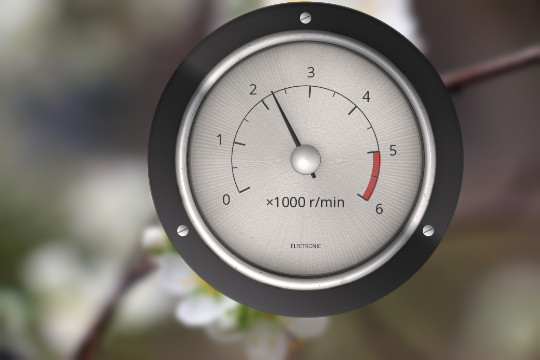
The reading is 2250 rpm
